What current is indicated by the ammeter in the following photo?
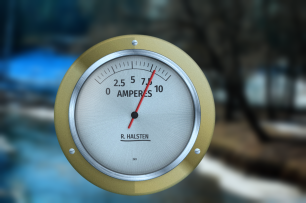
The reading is 8 A
